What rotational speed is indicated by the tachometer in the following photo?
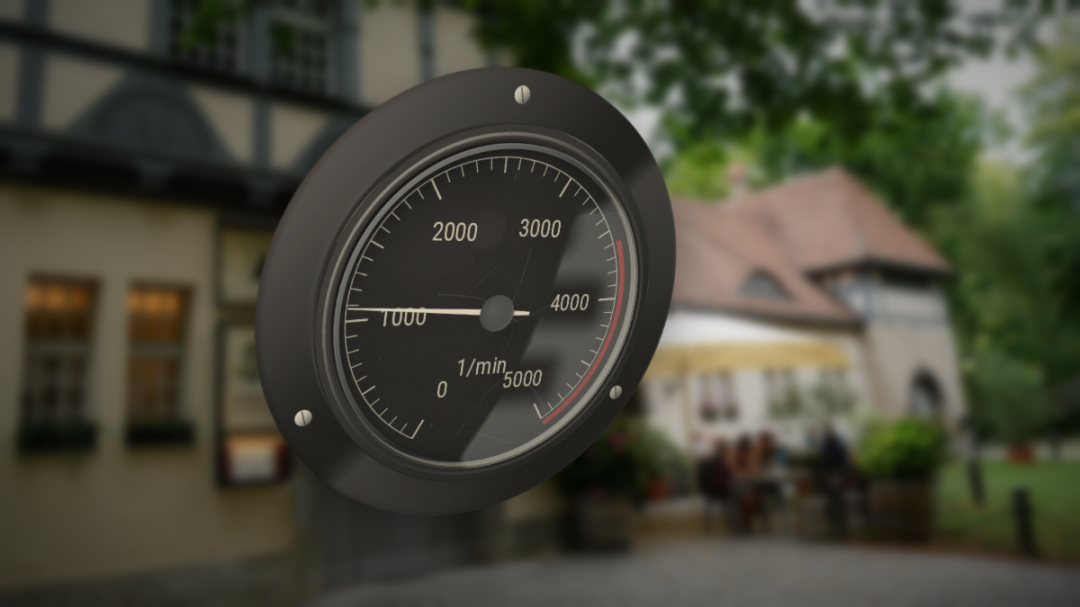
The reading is 1100 rpm
